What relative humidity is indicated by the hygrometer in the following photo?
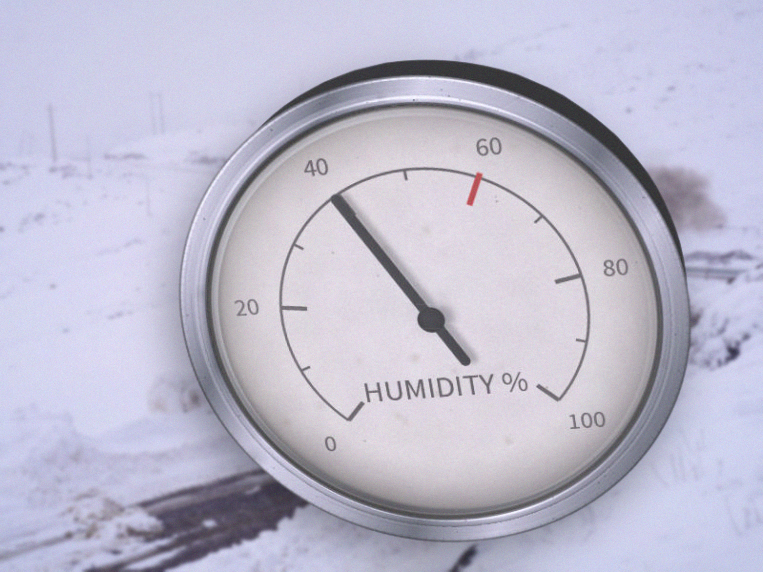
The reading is 40 %
